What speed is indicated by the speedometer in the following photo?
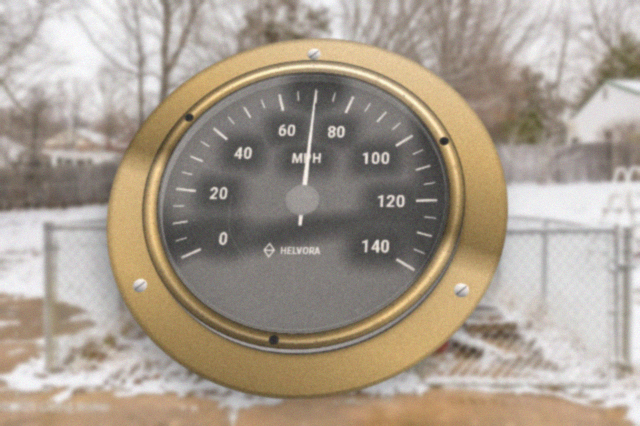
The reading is 70 mph
